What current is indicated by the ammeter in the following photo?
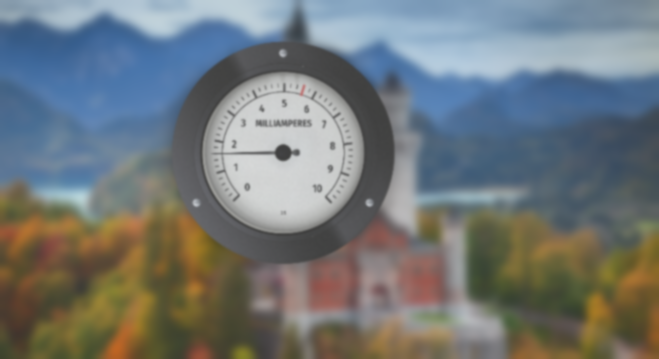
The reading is 1.6 mA
